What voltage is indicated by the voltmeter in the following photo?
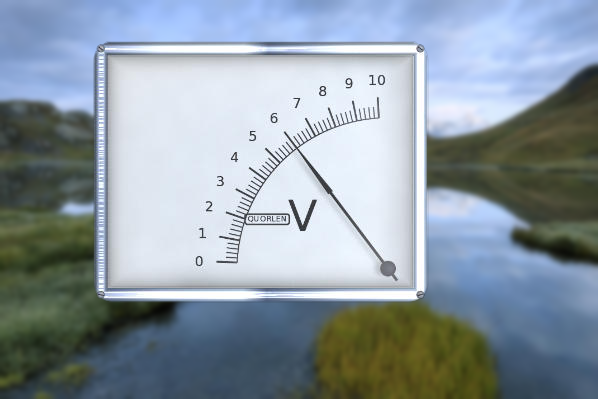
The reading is 6 V
